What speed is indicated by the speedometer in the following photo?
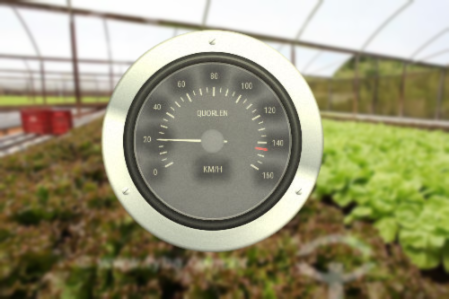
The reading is 20 km/h
